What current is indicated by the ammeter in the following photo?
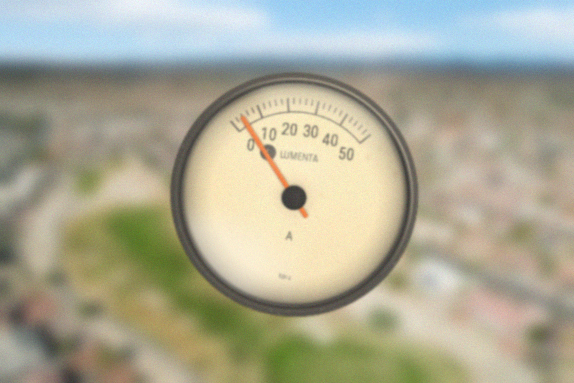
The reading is 4 A
